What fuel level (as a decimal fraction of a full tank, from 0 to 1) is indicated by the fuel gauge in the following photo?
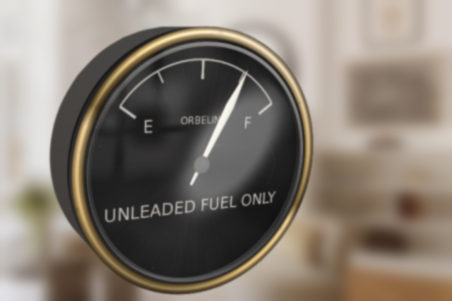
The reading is 0.75
